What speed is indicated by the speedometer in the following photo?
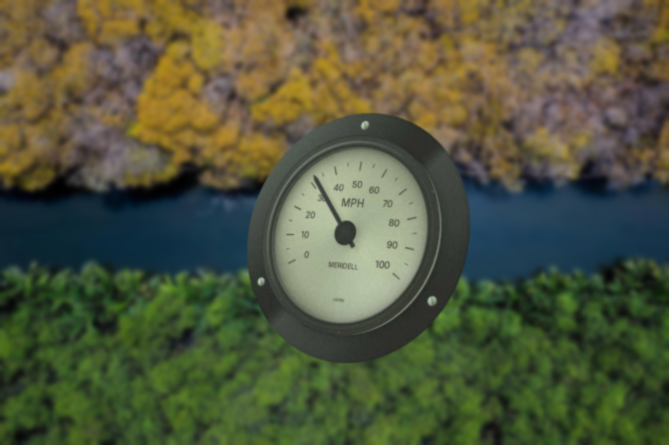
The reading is 32.5 mph
